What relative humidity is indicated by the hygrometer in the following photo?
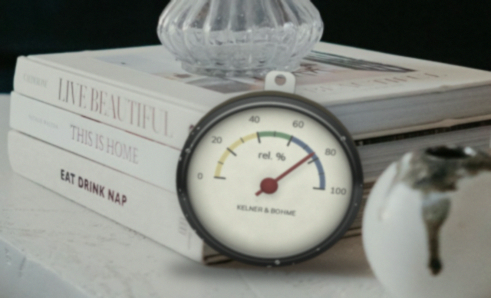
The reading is 75 %
